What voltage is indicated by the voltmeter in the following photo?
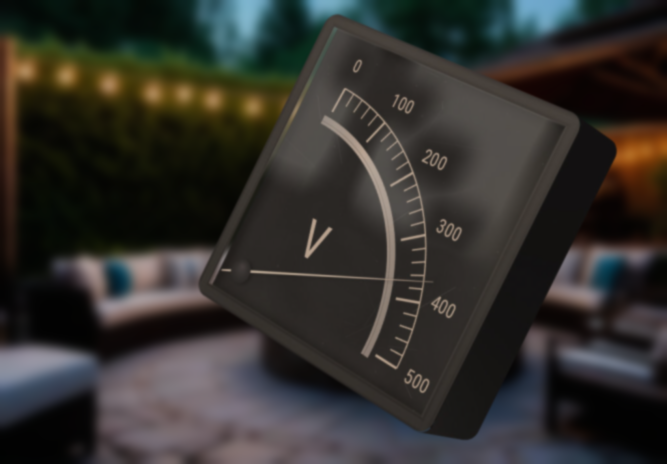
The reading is 370 V
